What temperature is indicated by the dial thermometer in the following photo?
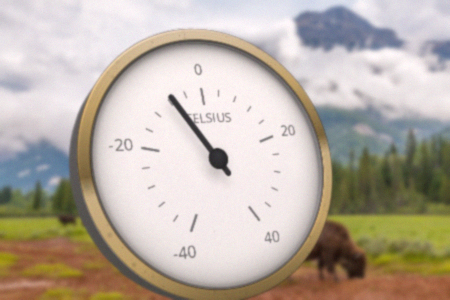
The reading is -8 °C
